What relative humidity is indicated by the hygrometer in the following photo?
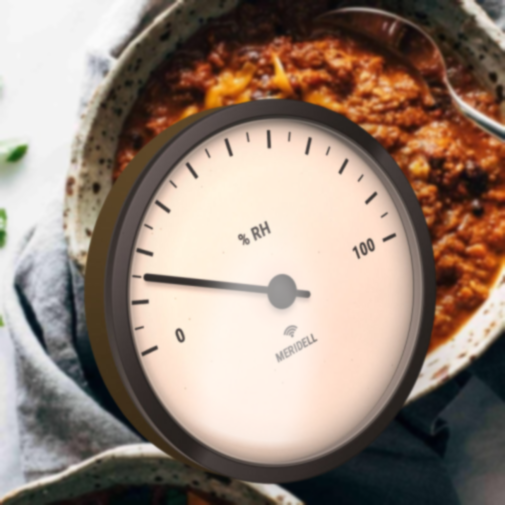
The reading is 15 %
